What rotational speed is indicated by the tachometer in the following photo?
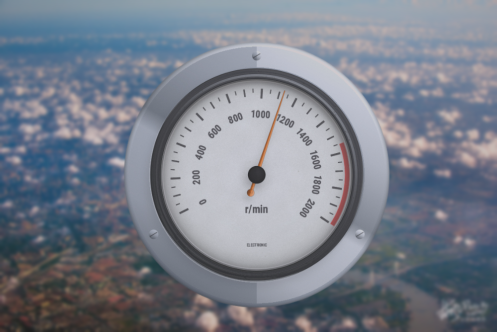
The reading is 1125 rpm
